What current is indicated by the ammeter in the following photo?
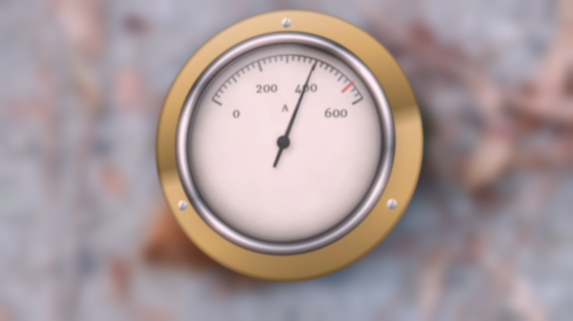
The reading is 400 A
